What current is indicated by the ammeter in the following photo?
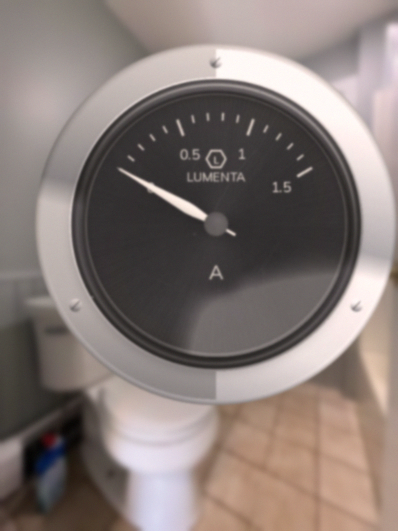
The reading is 0 A
